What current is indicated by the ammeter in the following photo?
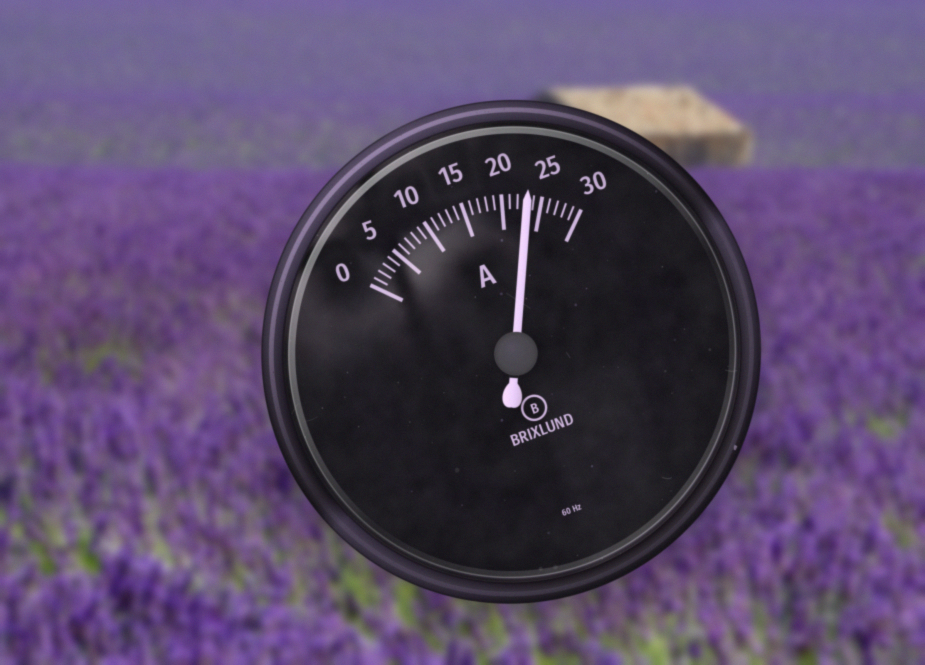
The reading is 23 A
